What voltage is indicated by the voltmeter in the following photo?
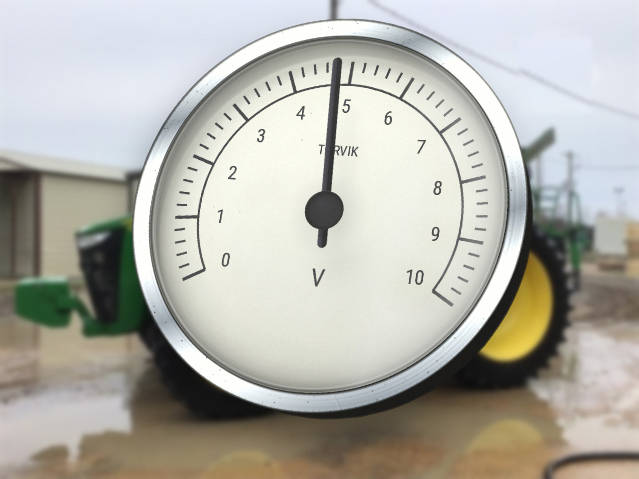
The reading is 4.8 V
